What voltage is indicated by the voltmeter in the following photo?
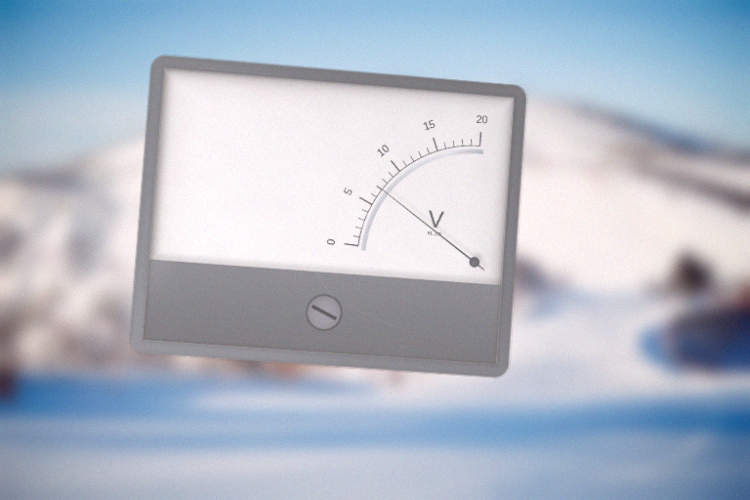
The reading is 7 V
